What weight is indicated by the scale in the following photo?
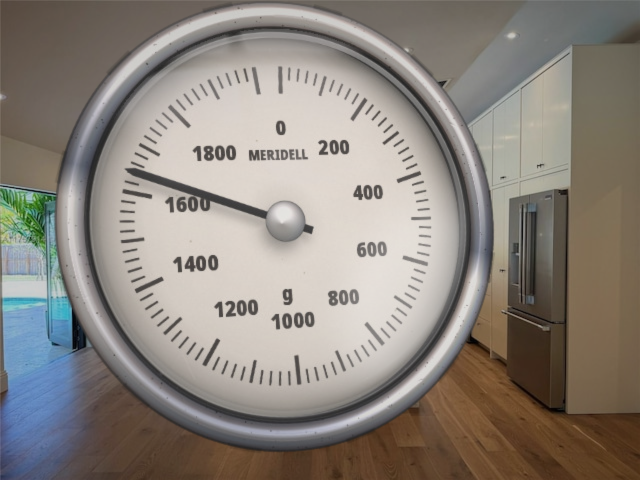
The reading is 1640 g
